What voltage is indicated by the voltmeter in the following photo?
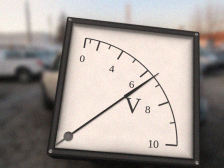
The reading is 6.5 V
